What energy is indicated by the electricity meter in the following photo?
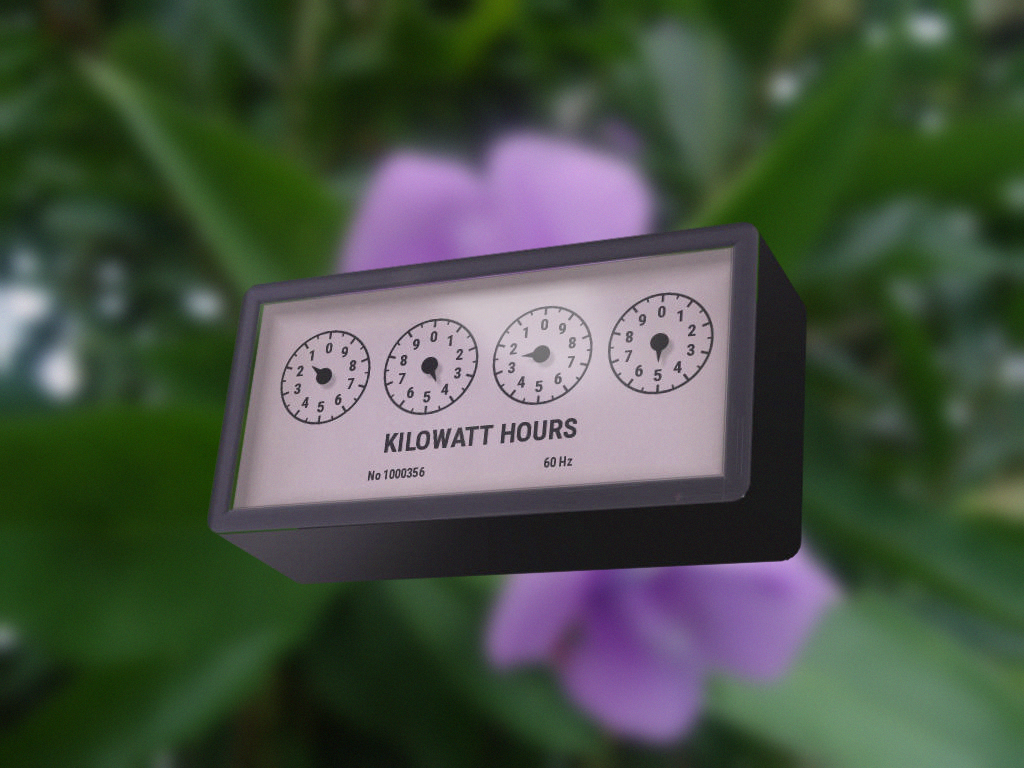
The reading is 1425 kWh
